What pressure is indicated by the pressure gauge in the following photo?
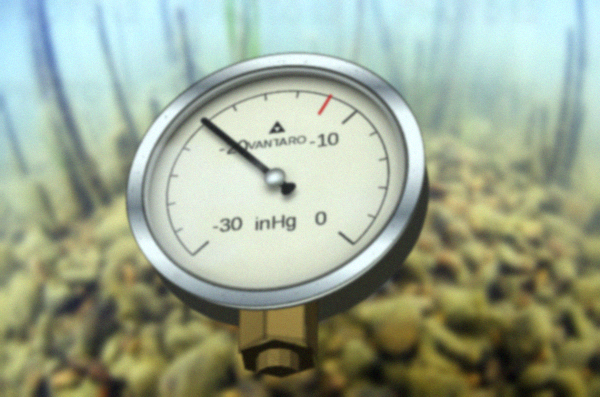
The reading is -20 inHg
